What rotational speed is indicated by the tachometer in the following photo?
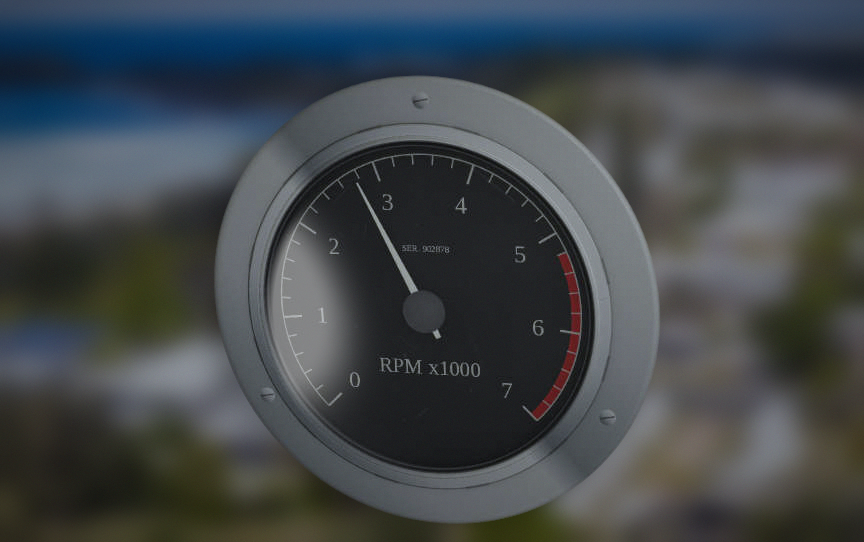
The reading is 2800 rpm
